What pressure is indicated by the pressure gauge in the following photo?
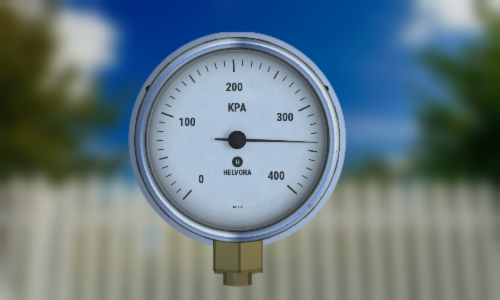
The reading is 340 kPa
